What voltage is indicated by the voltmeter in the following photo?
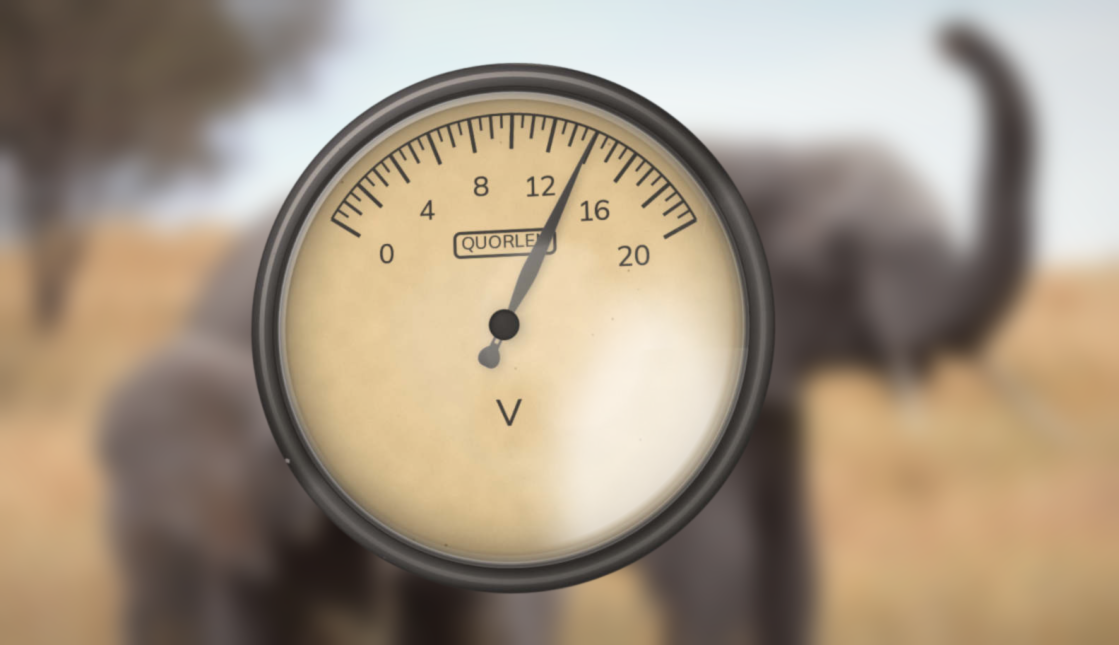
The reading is 14 V
